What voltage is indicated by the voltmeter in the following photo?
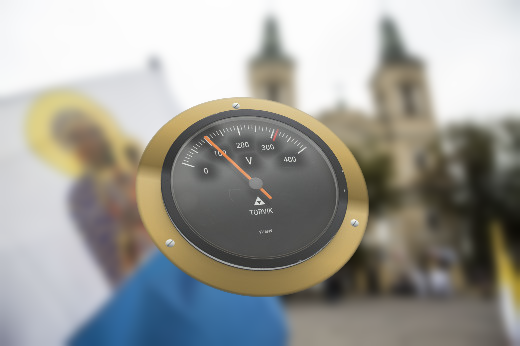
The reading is 100 V
